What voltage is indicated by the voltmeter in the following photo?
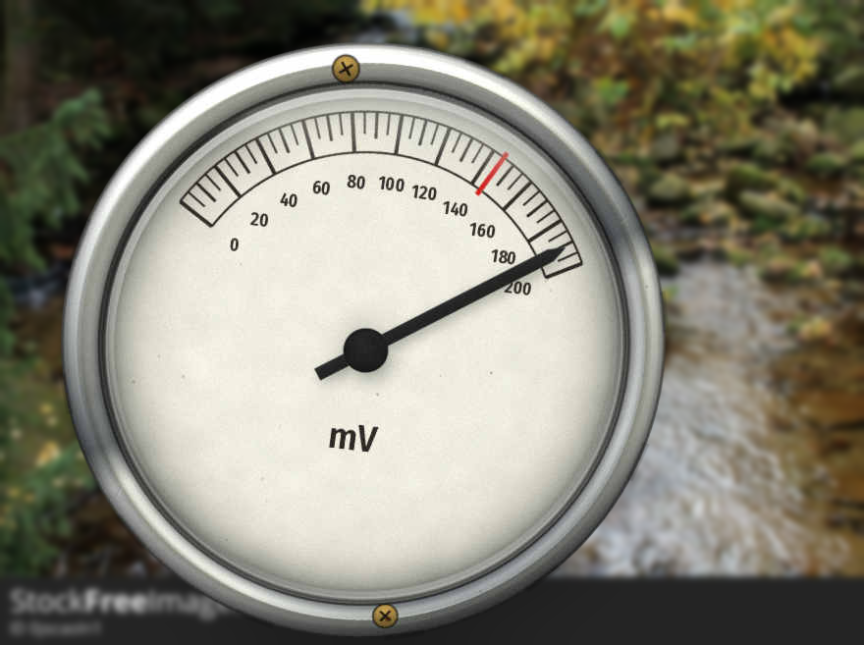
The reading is 190 mV
